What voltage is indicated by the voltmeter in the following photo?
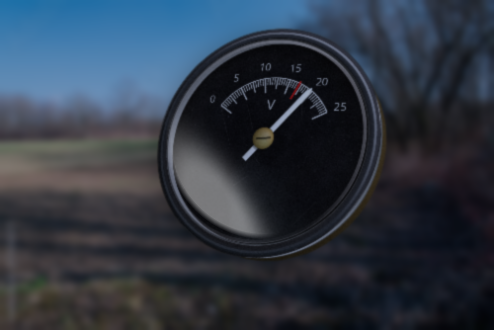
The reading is 20 V
